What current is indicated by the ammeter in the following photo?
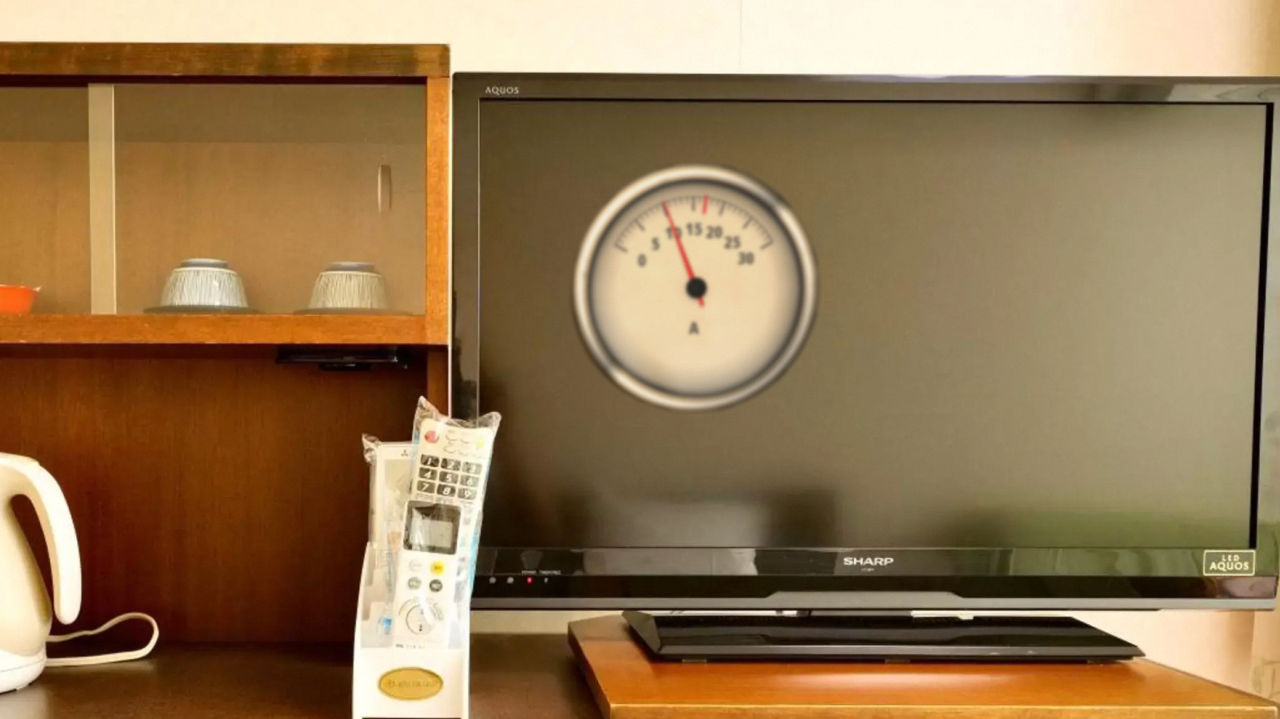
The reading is 10 A
